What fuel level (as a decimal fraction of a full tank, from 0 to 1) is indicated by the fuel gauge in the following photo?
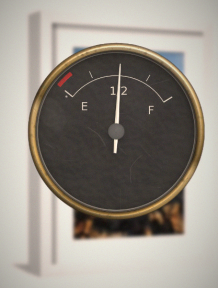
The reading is 0.5
